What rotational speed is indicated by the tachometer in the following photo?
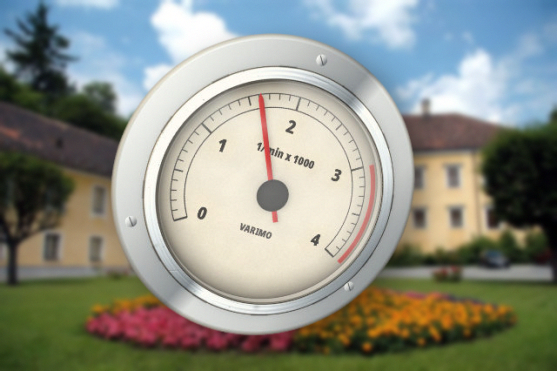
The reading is 1600 rpm
